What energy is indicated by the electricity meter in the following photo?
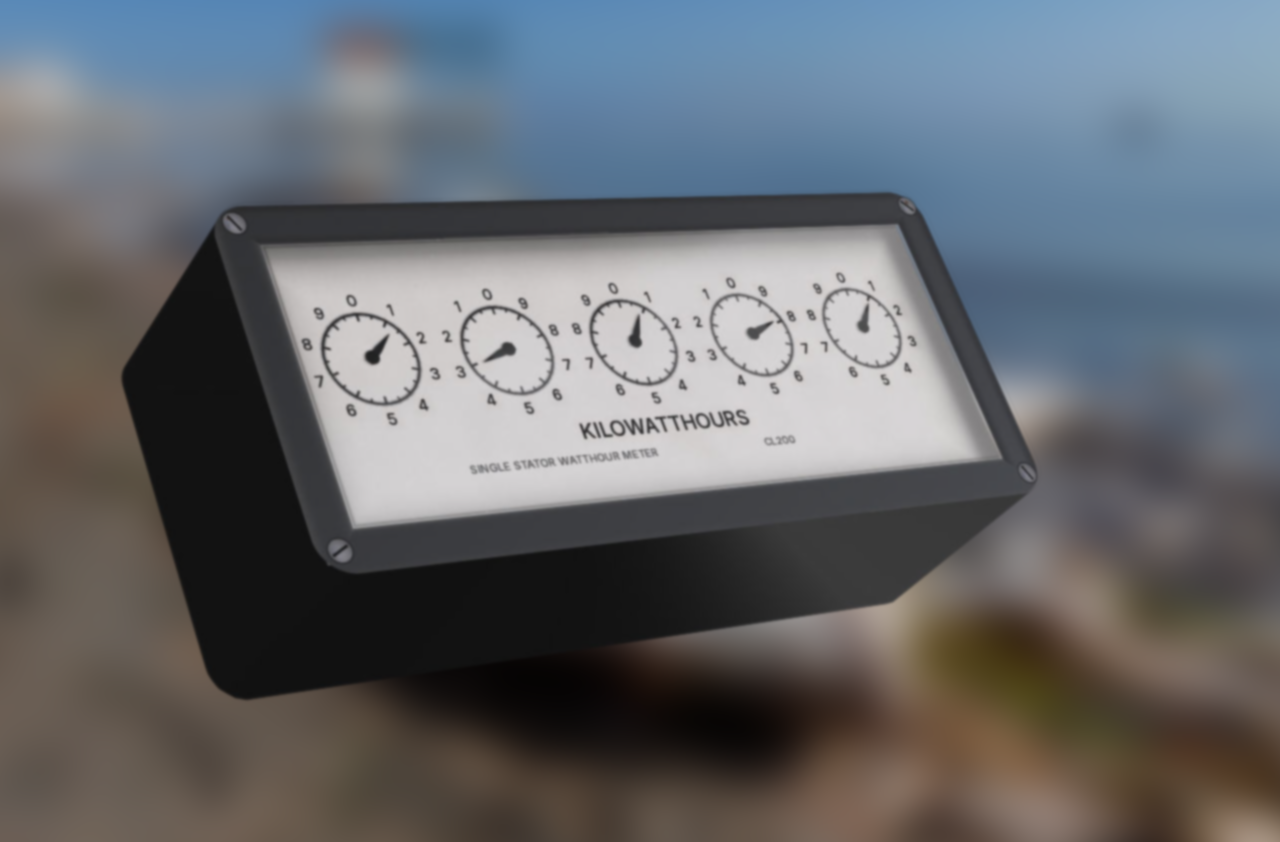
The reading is 13081 kWh
